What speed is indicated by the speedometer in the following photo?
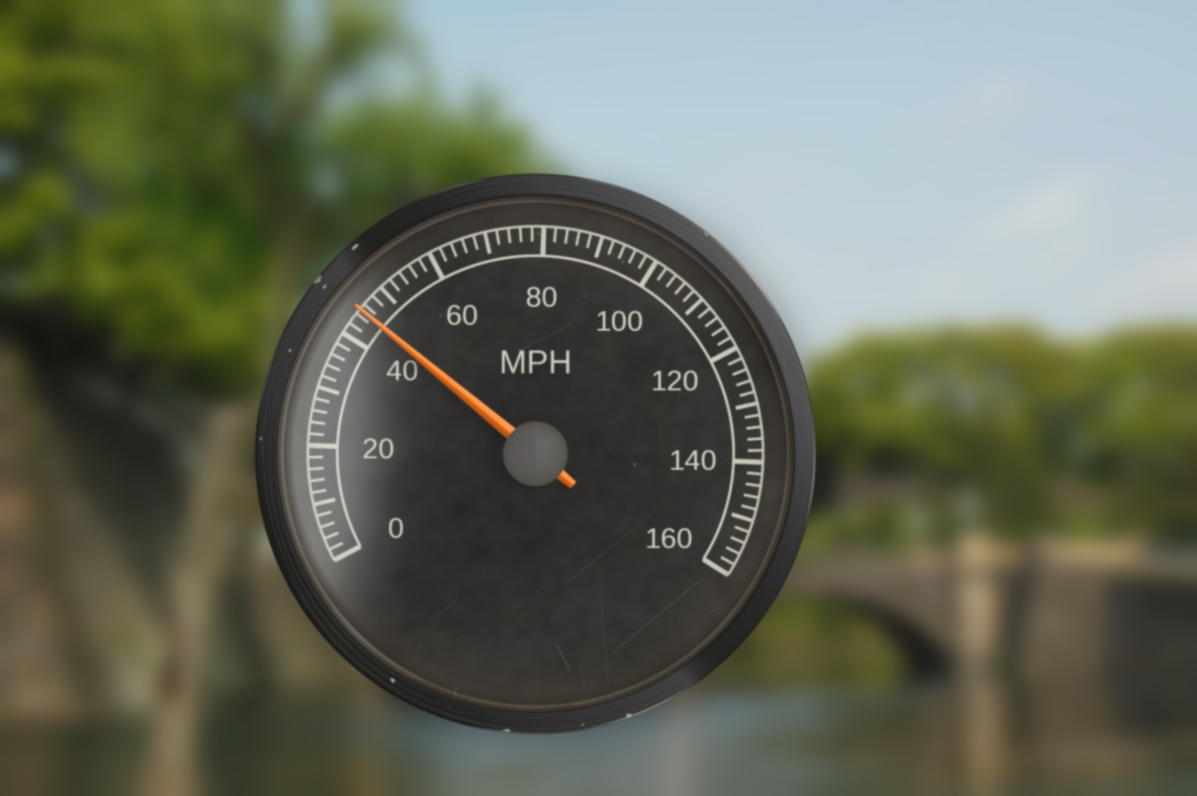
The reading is 45 mph
